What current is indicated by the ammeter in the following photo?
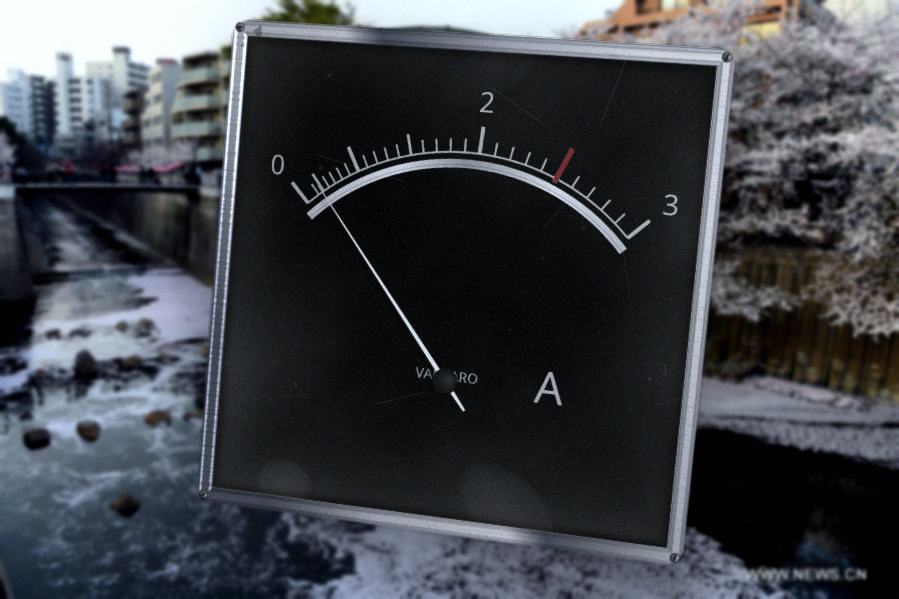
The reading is 0.5 A
